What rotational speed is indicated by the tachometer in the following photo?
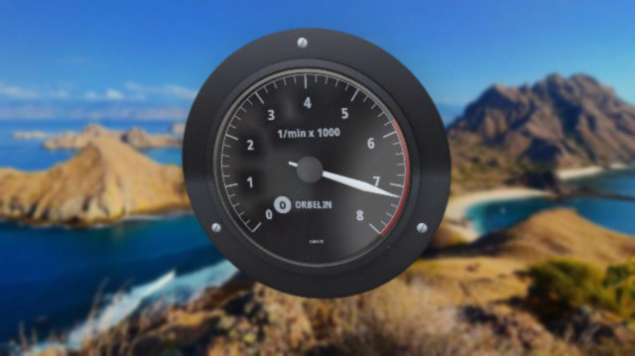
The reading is 7200 rpm
